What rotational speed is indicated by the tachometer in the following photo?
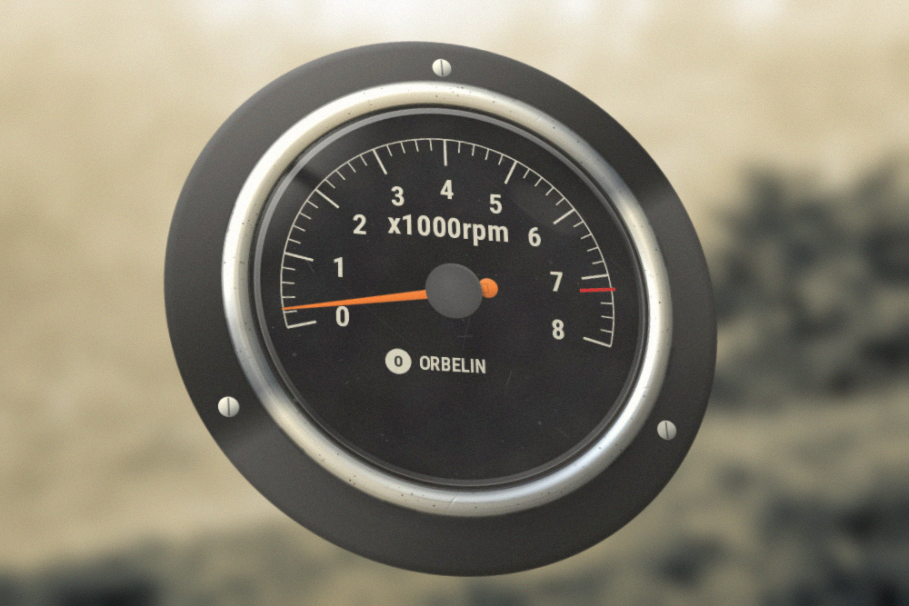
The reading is 200 rpm
